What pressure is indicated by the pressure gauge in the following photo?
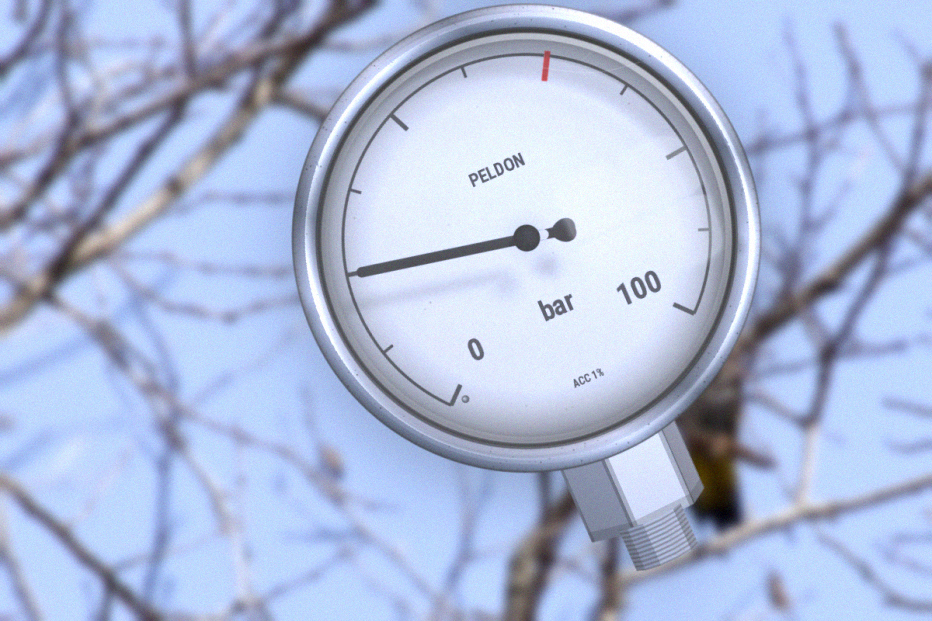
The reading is 20 bar
